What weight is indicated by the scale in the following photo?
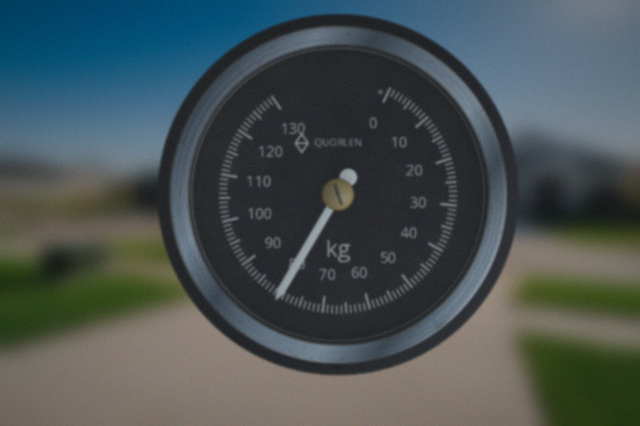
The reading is 80 kg
